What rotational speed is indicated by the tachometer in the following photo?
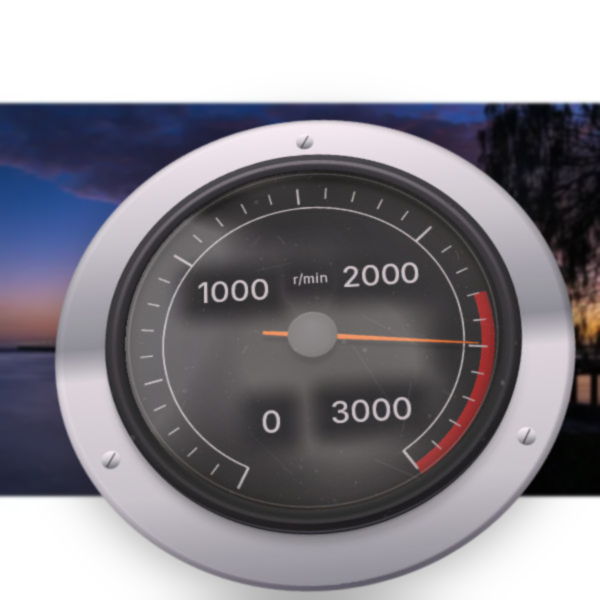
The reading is 2500 rpm
